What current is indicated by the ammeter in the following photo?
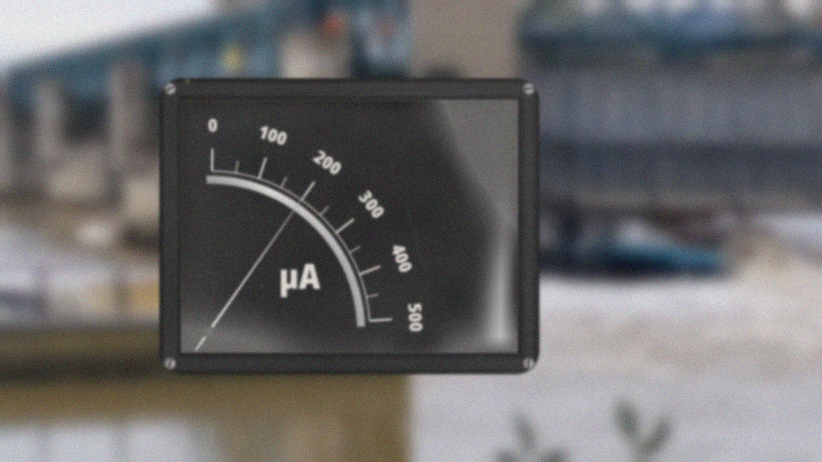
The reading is 200 µA
